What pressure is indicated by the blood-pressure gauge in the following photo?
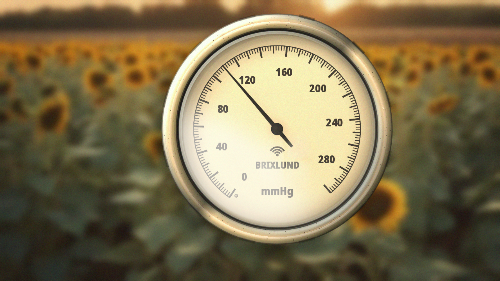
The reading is 110 mmHg
